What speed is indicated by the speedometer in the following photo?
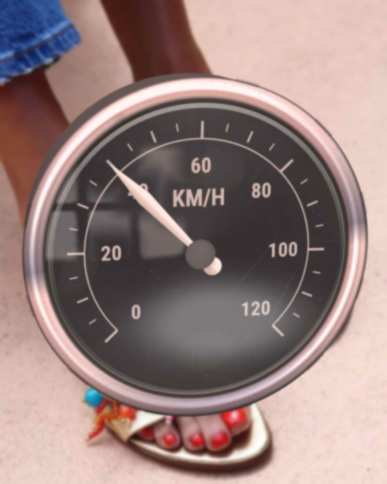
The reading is 40 km/h
